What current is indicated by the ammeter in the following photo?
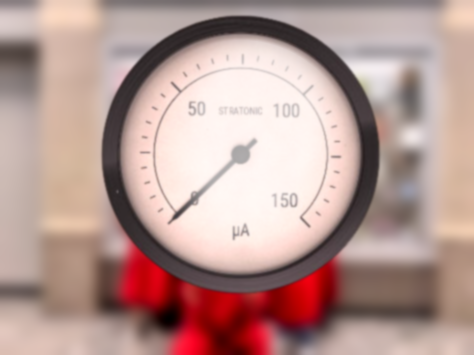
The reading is 0 µA
